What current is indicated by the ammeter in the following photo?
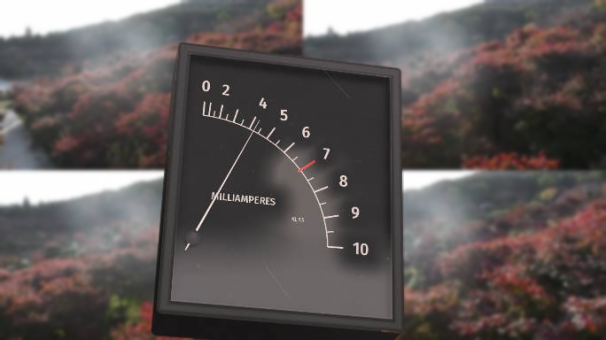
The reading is 4.25 mA
